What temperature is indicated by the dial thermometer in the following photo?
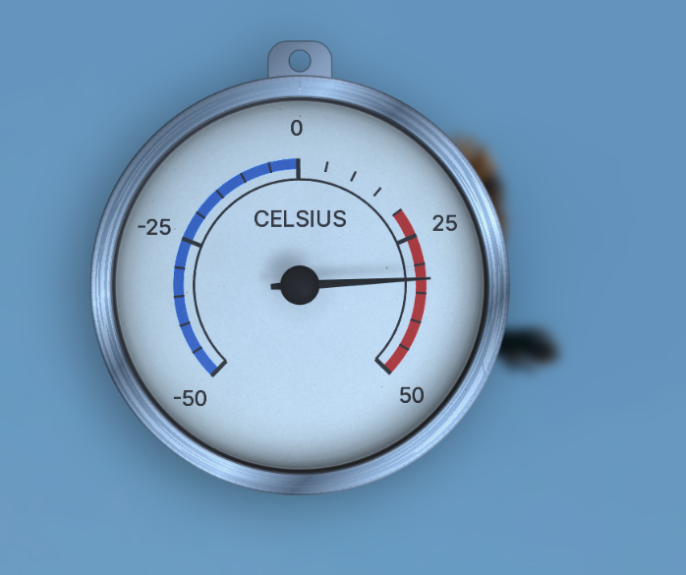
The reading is 32.5 °C
